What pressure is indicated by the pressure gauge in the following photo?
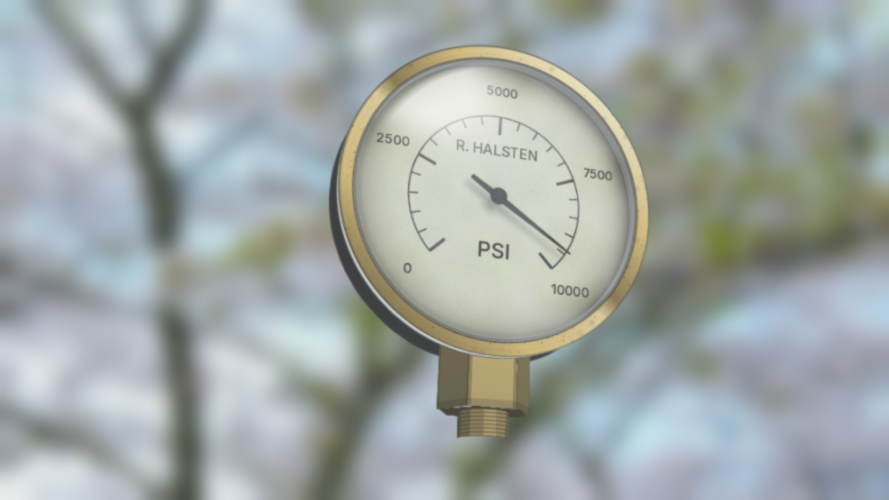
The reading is 9500 psi
